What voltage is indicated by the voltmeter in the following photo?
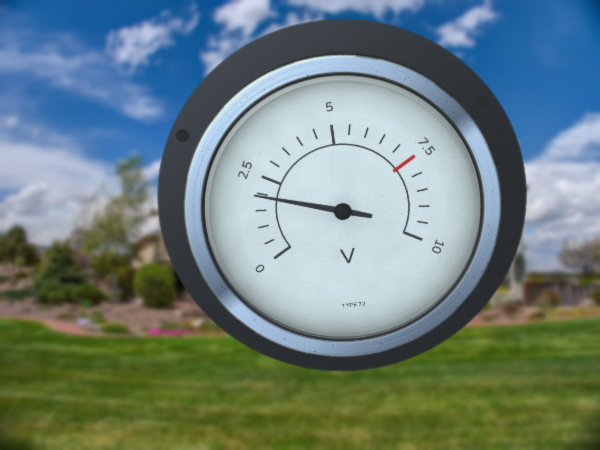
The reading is 2 V
